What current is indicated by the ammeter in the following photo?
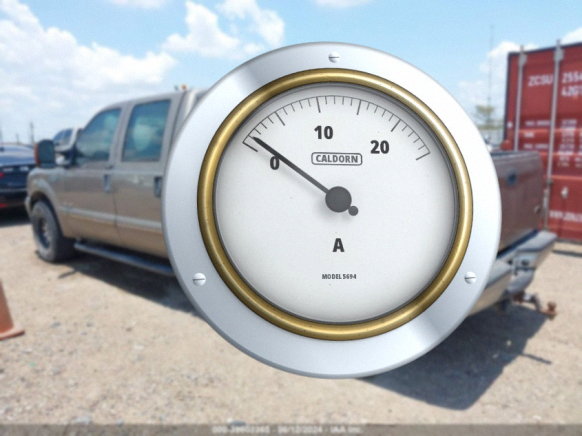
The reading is 1 A
